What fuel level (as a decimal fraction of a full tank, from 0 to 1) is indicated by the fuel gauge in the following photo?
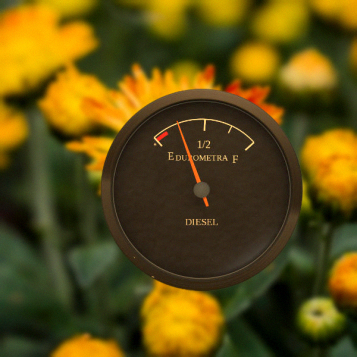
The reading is 0.25
